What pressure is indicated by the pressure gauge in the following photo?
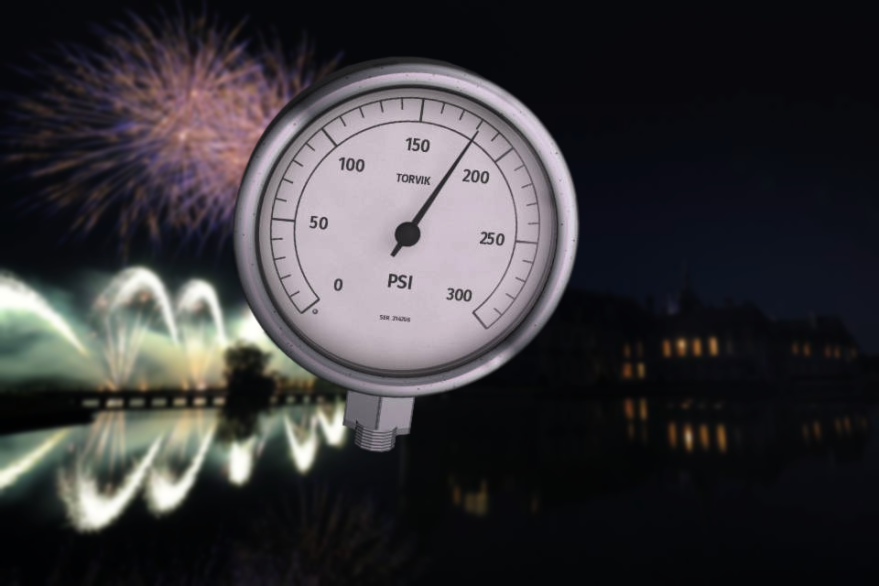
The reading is 180 psi
